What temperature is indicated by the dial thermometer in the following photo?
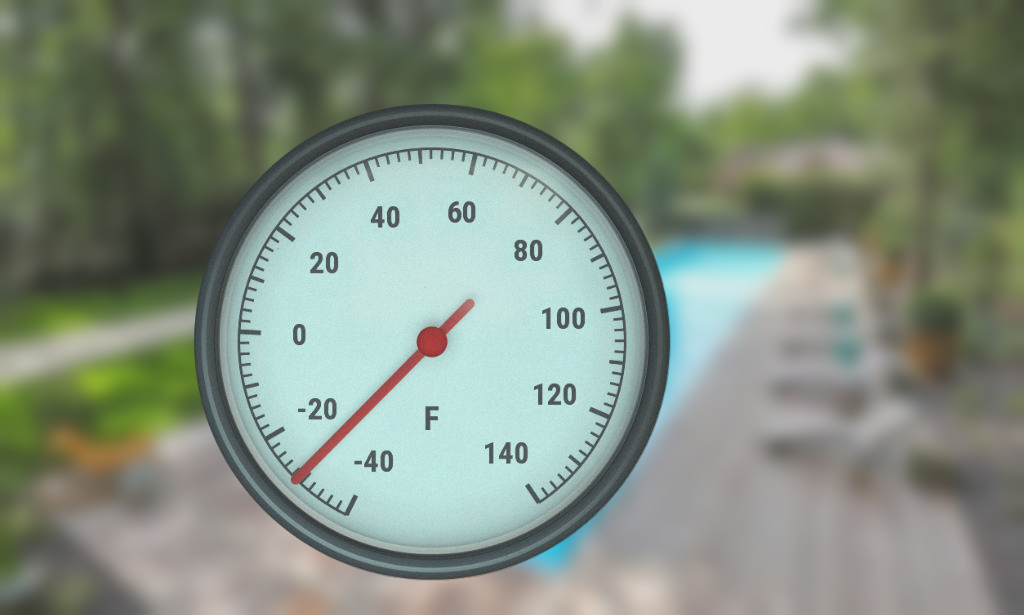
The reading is -29 °F
